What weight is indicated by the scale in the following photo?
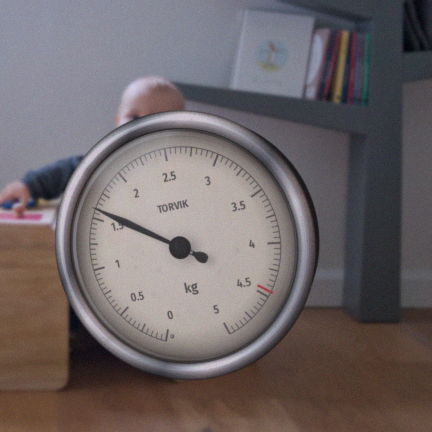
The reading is 1.6 kg
